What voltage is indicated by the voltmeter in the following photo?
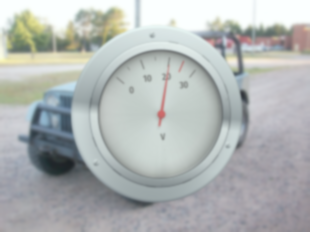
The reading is 20 V
